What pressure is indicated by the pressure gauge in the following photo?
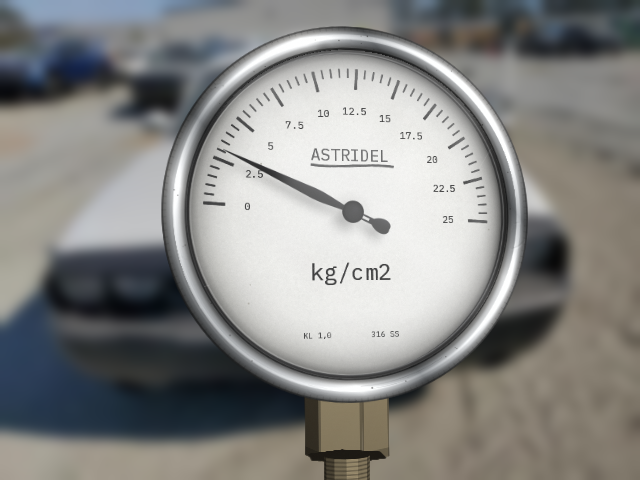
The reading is 3 kg/cm²
